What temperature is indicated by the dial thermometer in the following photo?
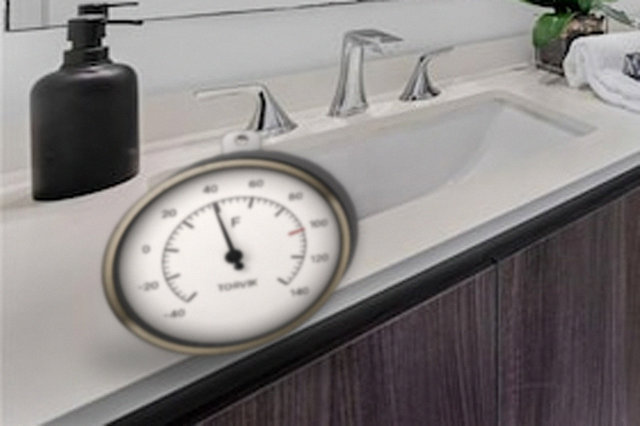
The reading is 40 °F
